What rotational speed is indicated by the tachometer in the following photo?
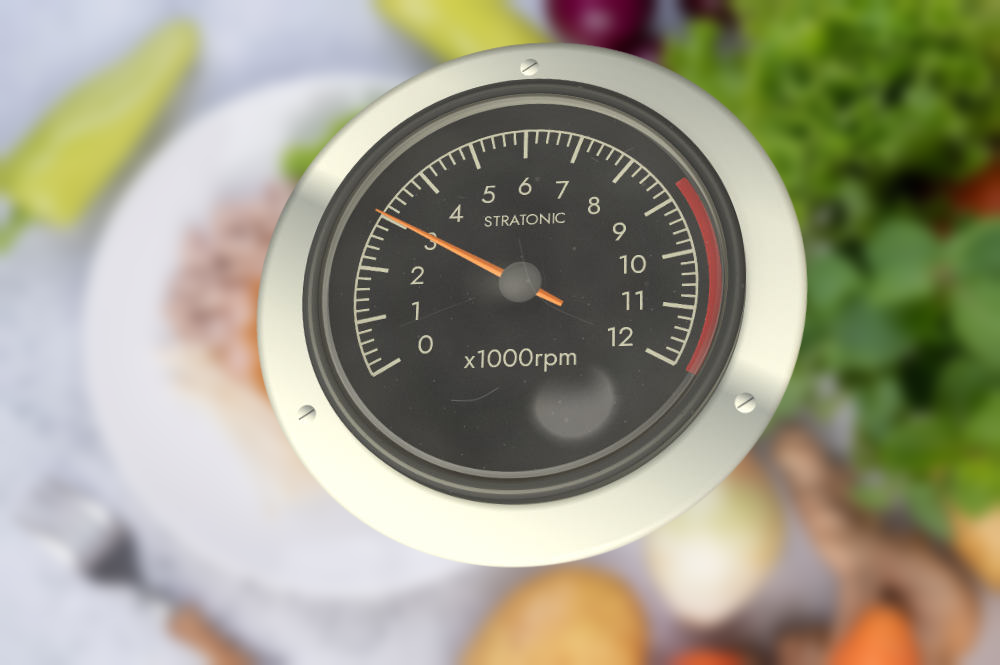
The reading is 3000 rpm
